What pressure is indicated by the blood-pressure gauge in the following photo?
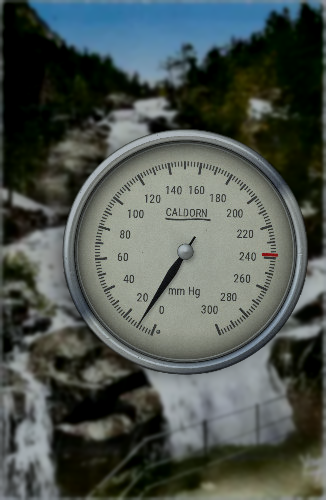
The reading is 10 mmHg
